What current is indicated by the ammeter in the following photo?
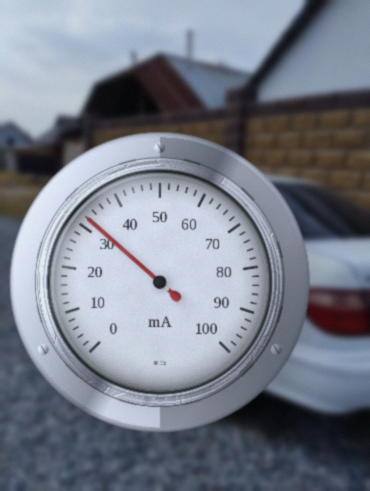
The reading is 32 mA
